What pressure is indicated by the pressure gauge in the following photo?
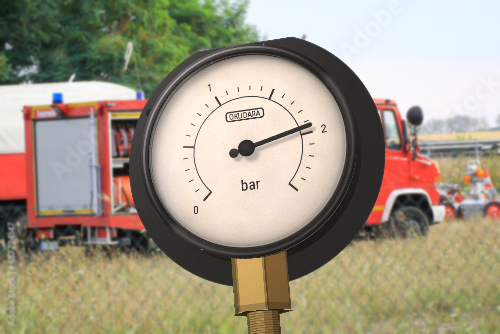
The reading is 1.95 bar
